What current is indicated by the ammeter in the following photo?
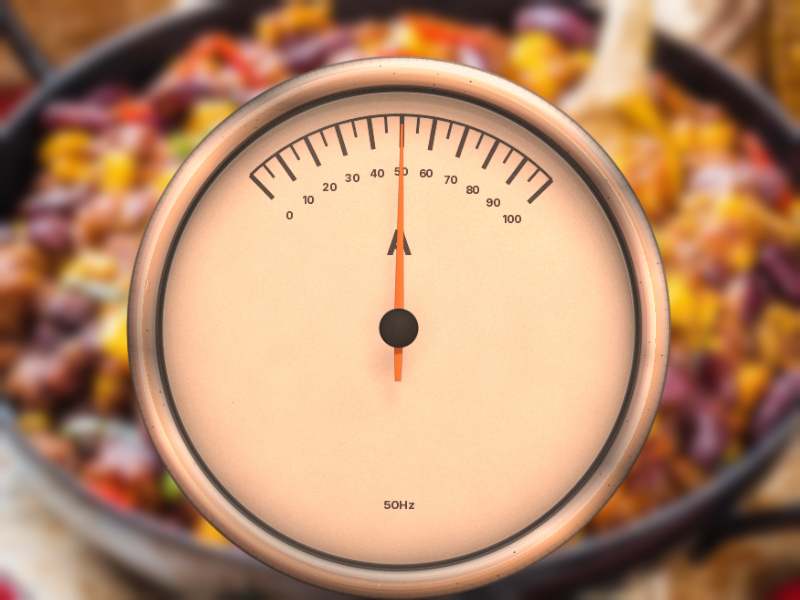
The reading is 50 A
